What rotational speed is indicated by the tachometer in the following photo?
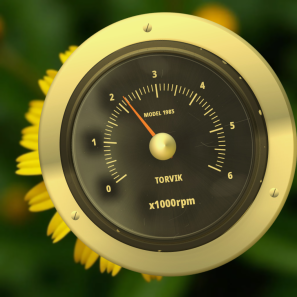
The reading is 2200 rpm
